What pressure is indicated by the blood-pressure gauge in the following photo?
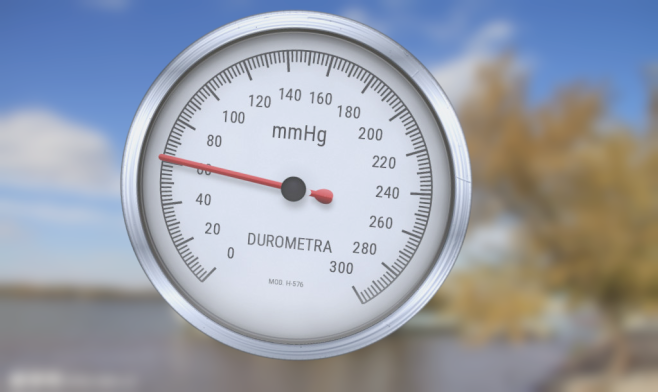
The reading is 62 mmHg
